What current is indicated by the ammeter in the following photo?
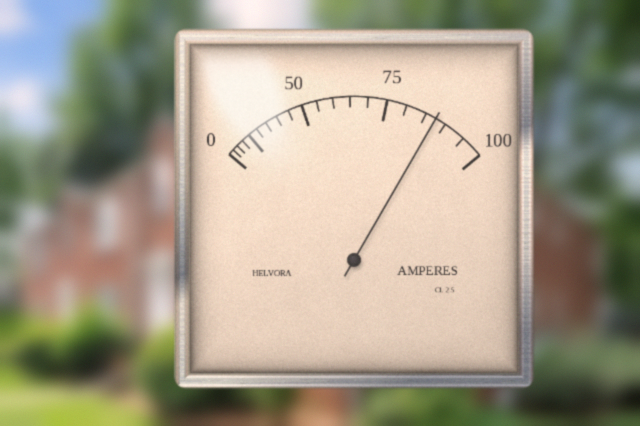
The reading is 87.5 A
